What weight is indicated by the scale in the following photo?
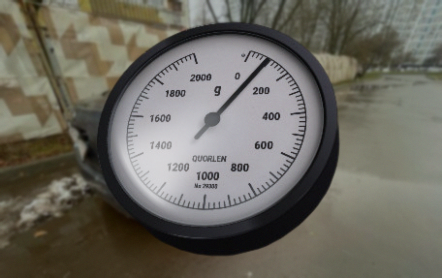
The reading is 100 g
